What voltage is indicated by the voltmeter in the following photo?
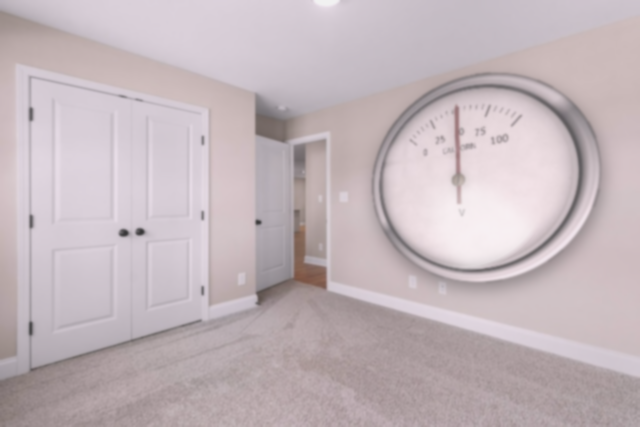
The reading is 50 V
